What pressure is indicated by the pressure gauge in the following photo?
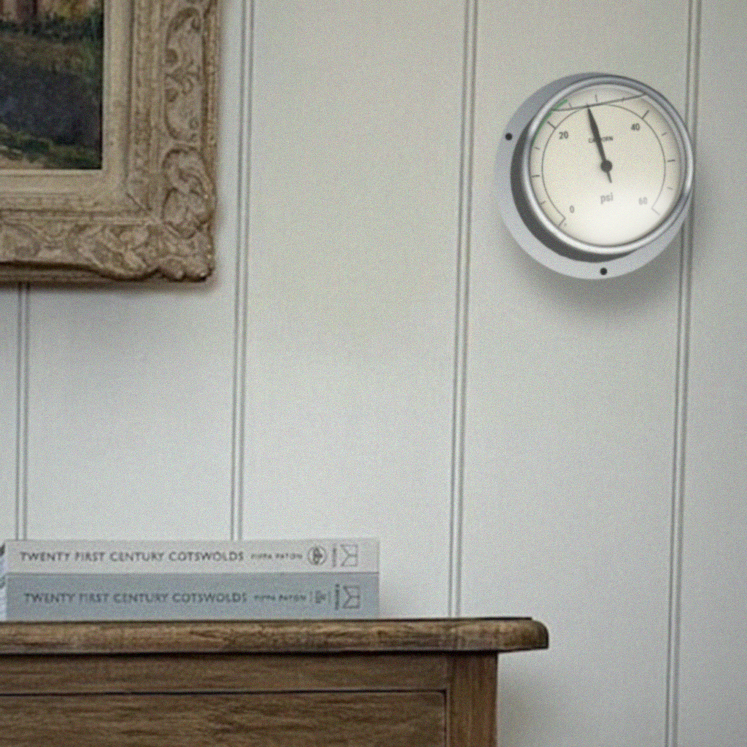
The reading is 27.5 psi
